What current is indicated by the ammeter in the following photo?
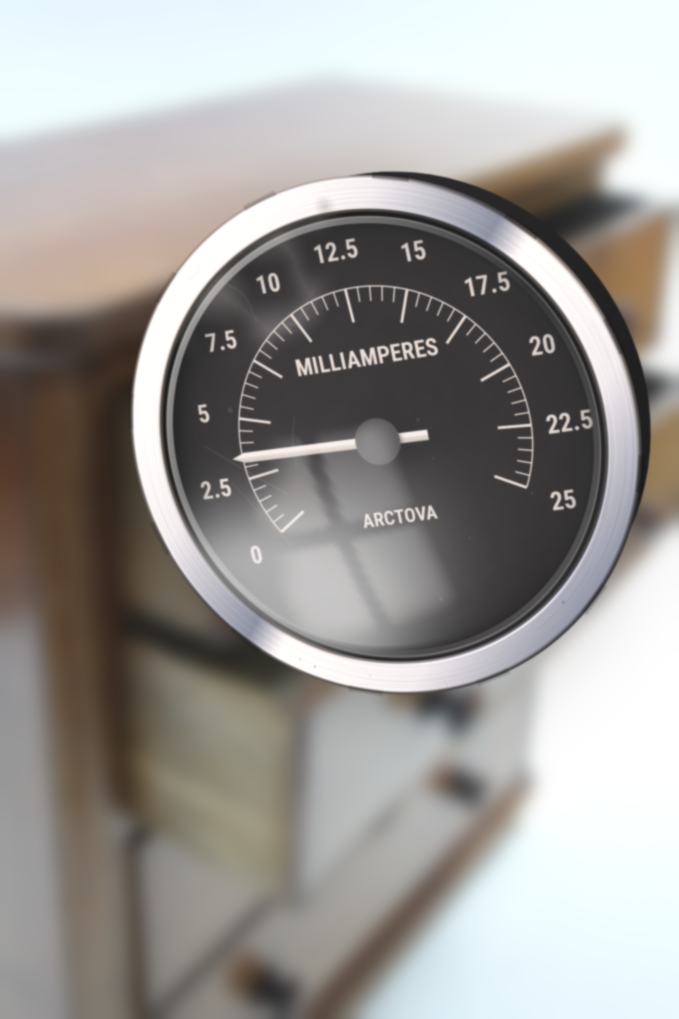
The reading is 3.5 mA
